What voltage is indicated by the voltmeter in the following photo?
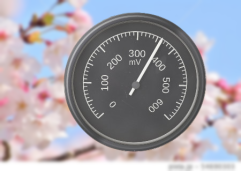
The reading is 360 mV
